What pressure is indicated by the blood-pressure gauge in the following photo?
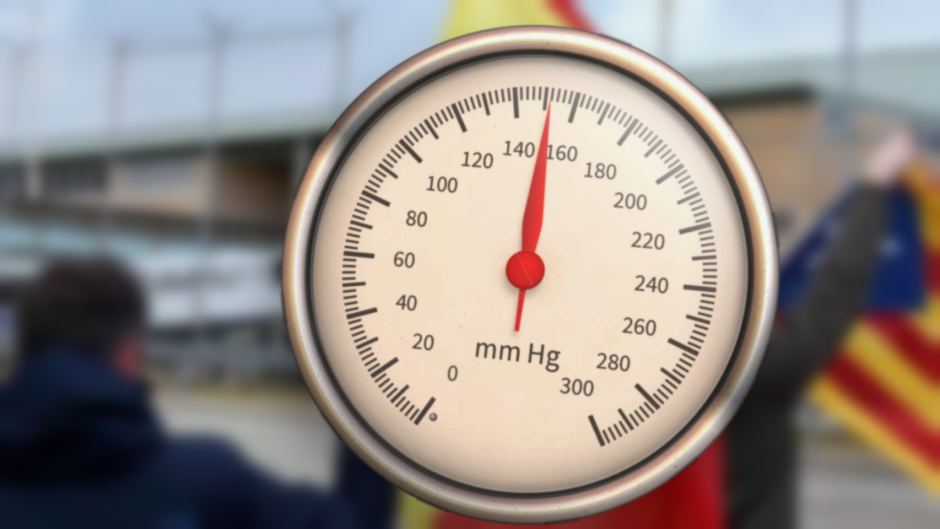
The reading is 152 mmHg
